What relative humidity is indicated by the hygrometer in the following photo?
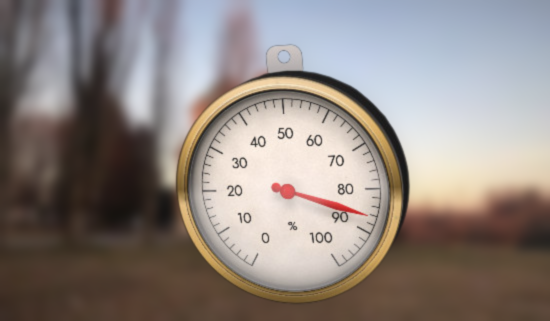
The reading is 86 %
